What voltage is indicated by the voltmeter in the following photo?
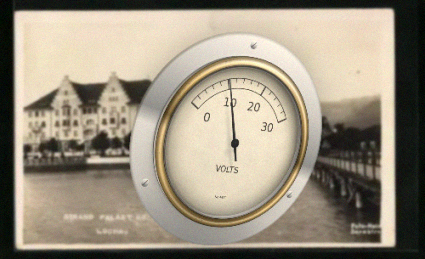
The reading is 10 V
